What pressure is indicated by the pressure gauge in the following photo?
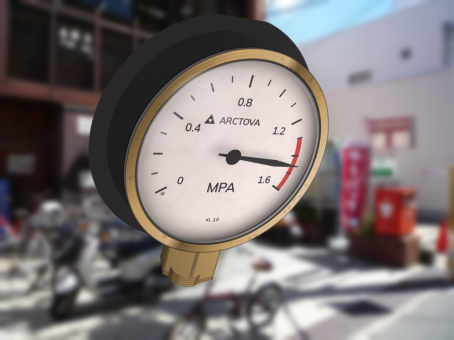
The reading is 1.45 MPa
